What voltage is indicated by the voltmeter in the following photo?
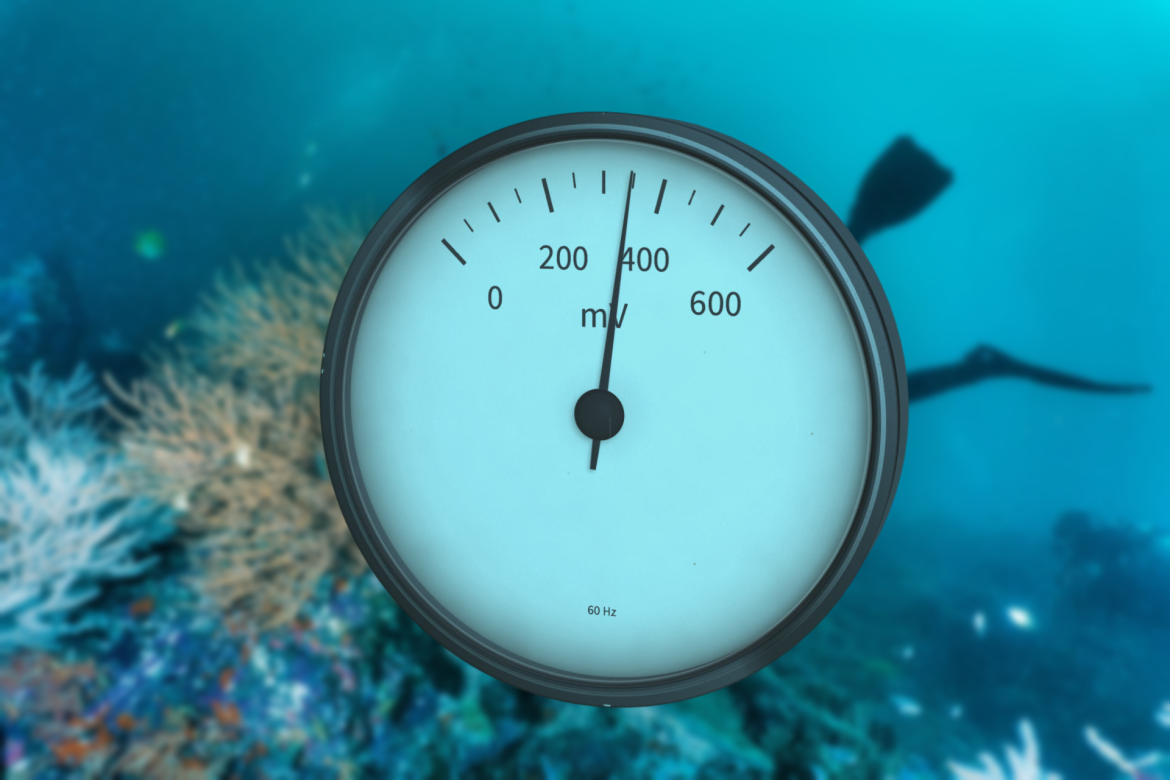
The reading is 350 mV
